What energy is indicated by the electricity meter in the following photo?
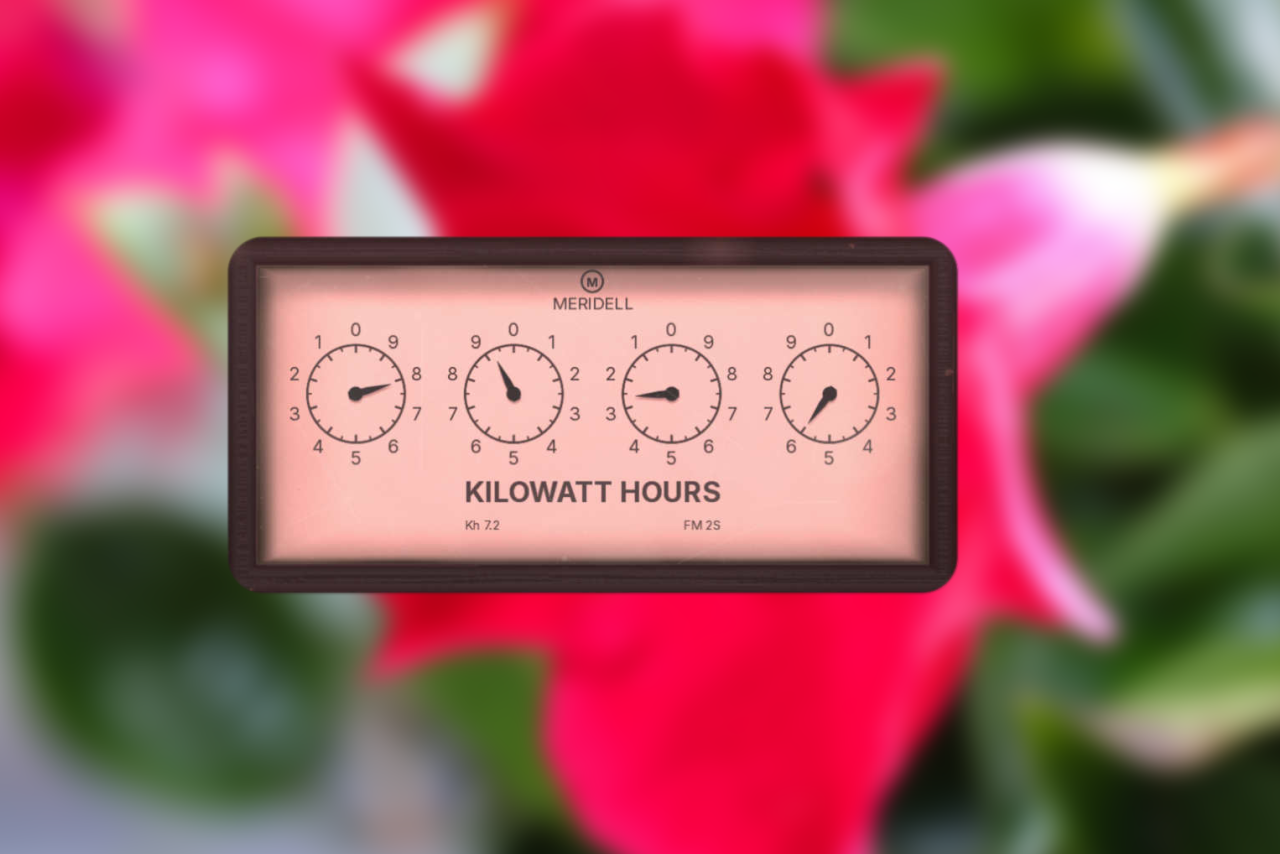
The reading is 7926 kWh
